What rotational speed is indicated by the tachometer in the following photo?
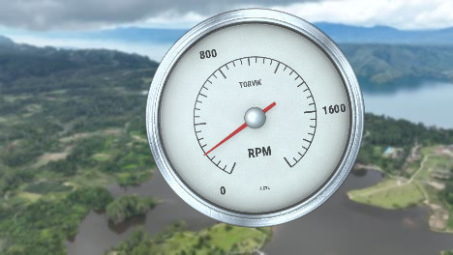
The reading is 200 rpm
